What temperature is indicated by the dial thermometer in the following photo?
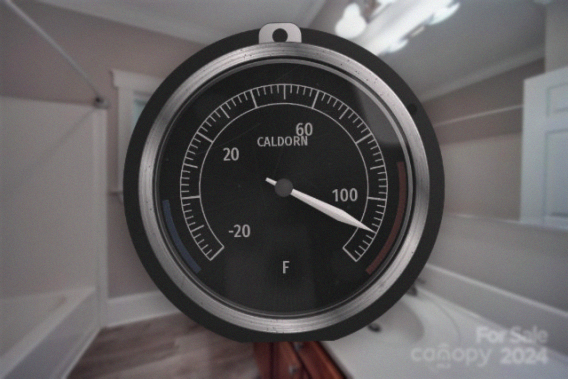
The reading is 110 °F
